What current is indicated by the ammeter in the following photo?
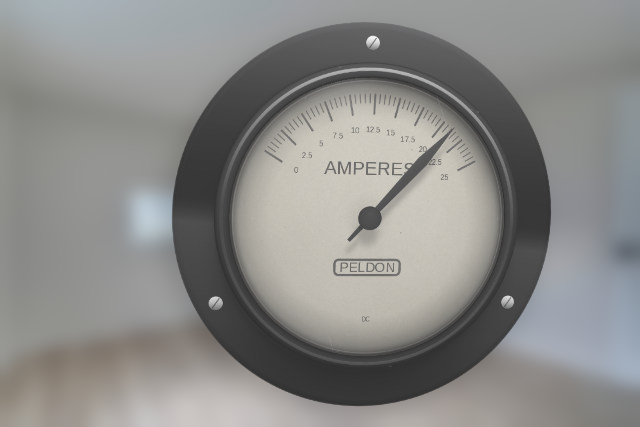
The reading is 21 A
